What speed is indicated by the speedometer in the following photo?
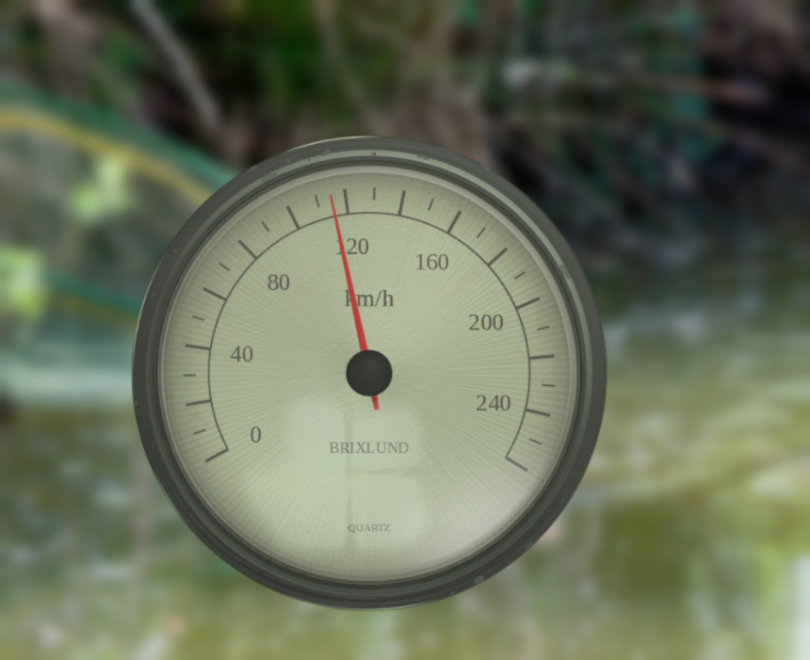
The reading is 115 km/h
